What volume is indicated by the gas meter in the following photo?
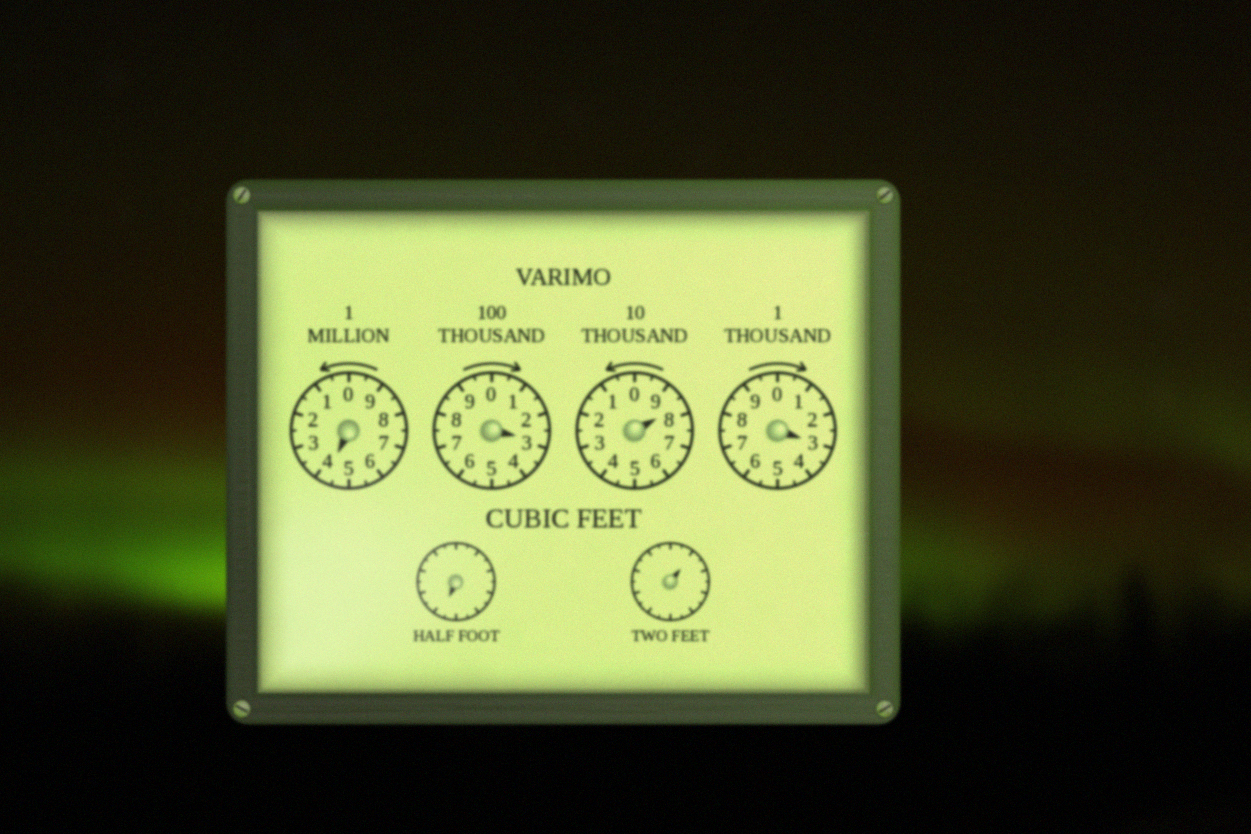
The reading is 428300 ft³
